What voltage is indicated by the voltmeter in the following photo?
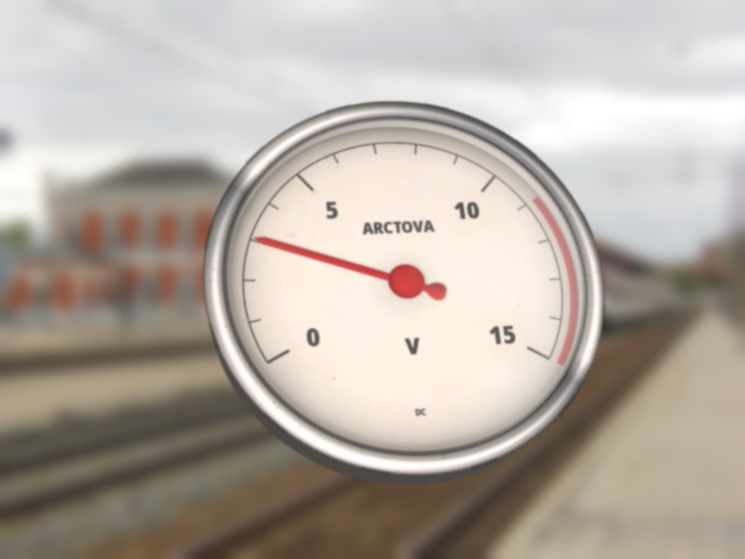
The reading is 3 V
